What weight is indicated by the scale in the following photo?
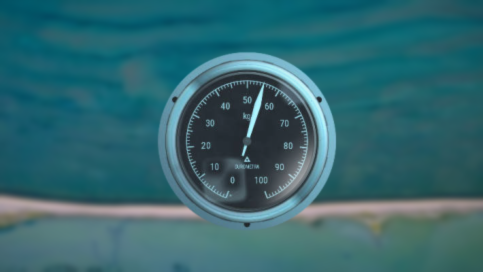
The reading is 55 kg
